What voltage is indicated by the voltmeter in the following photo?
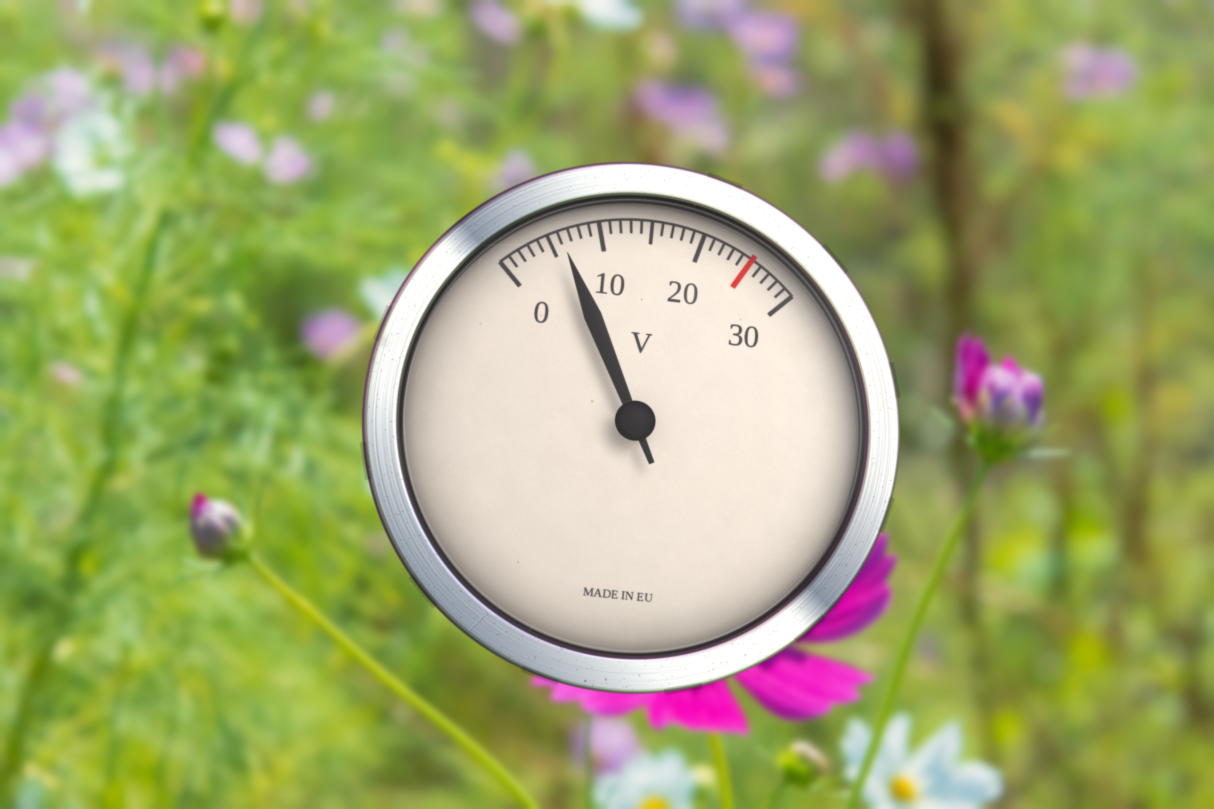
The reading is 6 V
